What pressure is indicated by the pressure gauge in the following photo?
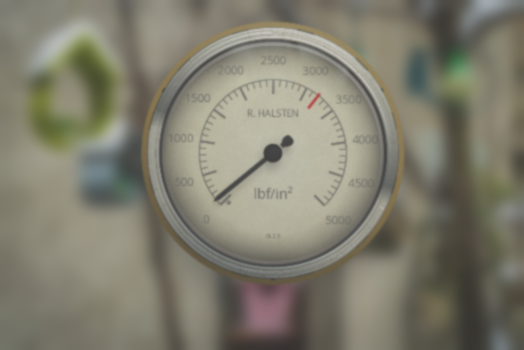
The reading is 100 psi
